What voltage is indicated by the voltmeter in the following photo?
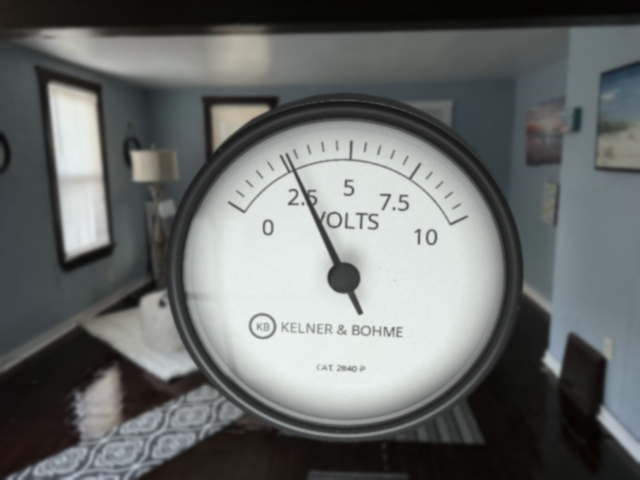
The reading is 2.75 V
